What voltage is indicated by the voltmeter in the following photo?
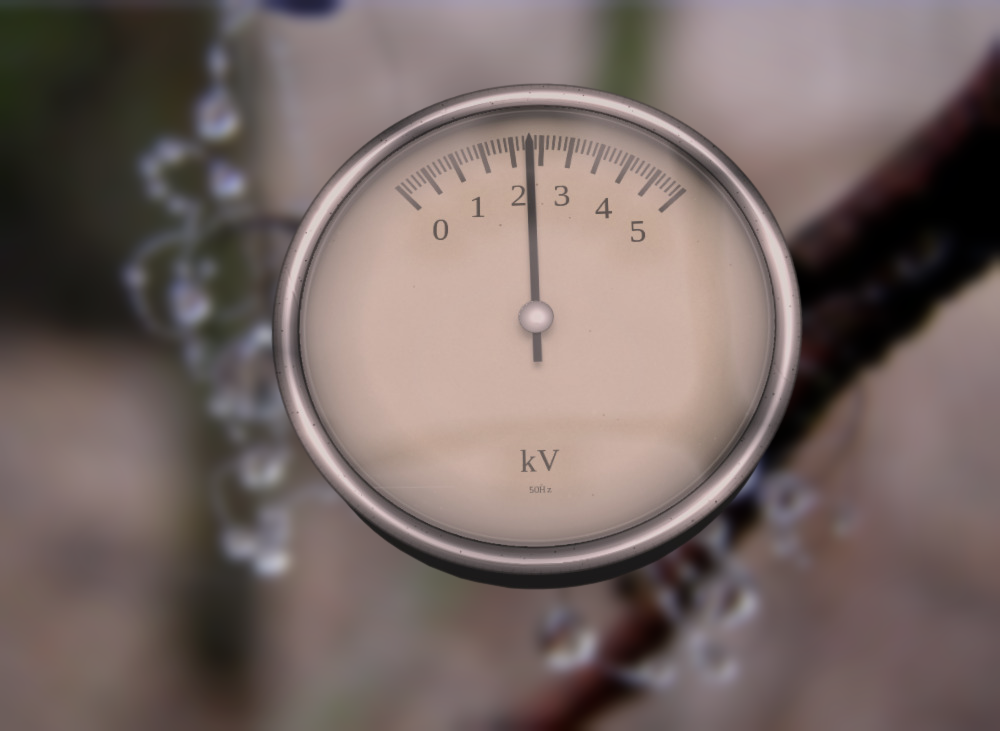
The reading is 2.3 kV
